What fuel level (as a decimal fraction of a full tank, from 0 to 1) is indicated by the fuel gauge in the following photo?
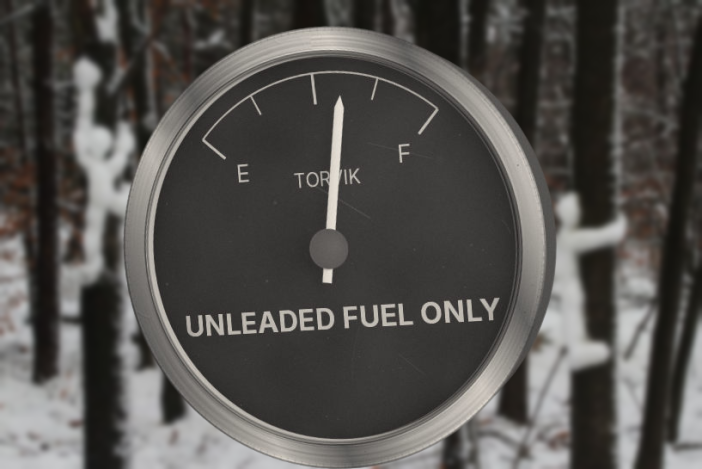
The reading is 0.625
